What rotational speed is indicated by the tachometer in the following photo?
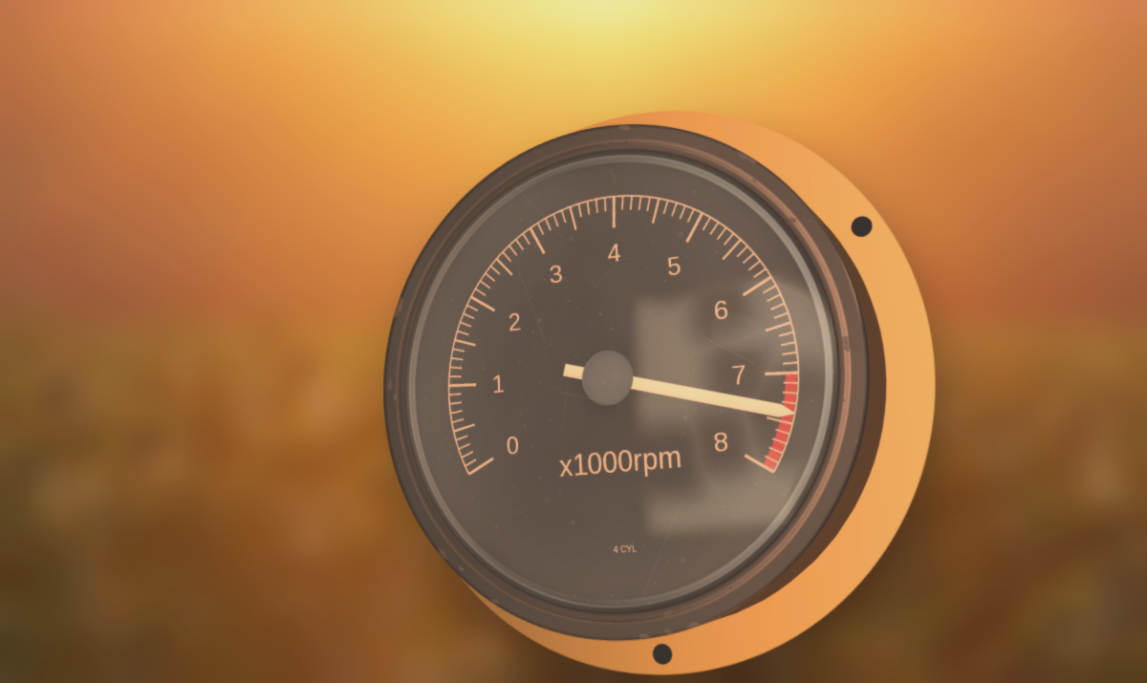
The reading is 7400 rpm
